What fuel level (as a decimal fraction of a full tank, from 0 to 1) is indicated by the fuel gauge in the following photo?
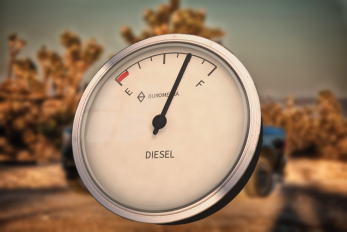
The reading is 0.75
